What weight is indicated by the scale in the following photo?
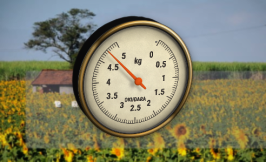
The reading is 4.75 kg
